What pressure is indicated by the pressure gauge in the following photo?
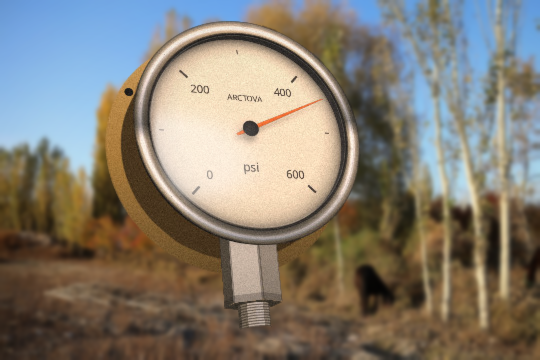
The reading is 450 psi
